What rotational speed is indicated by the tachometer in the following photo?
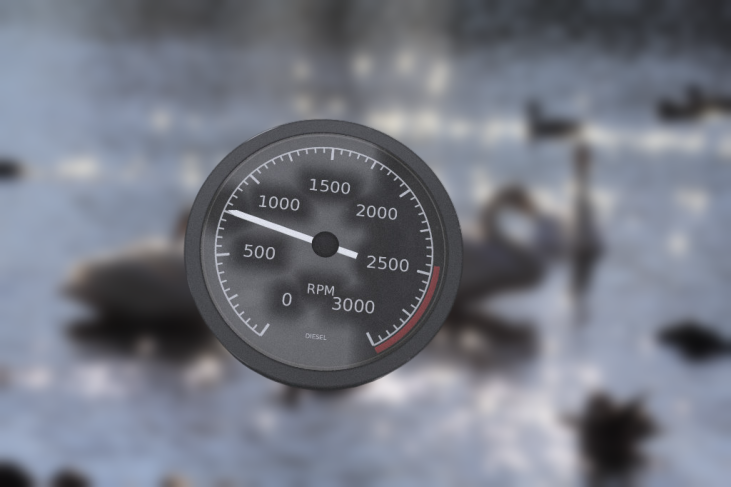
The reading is 750 rpm
